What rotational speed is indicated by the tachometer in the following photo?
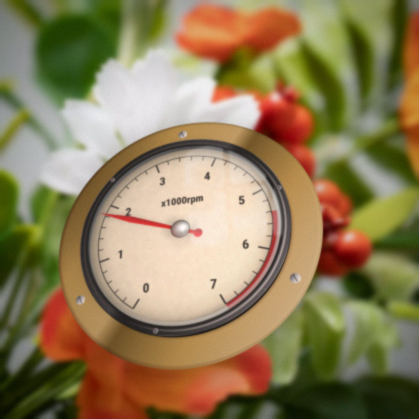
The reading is 1800 rpm
